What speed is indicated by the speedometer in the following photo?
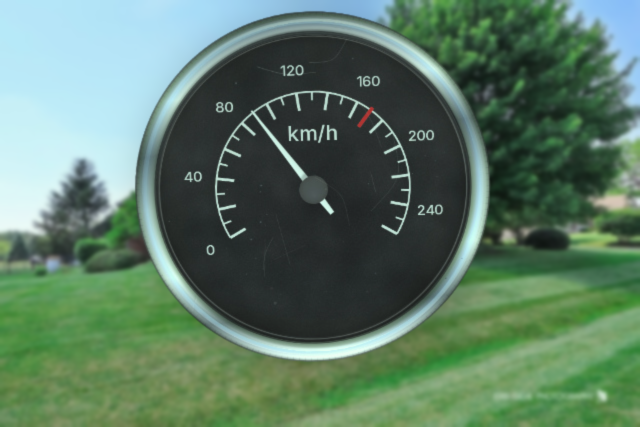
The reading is 90 km/h
